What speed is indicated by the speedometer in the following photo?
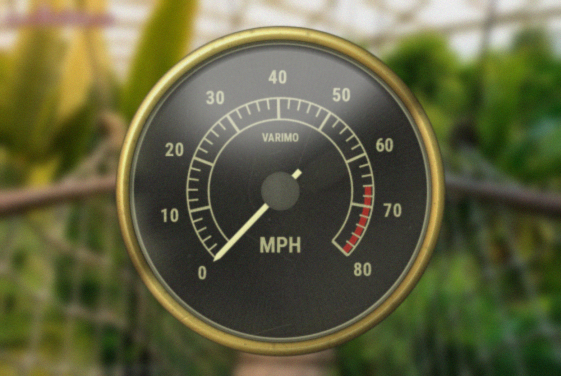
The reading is 0 mph
